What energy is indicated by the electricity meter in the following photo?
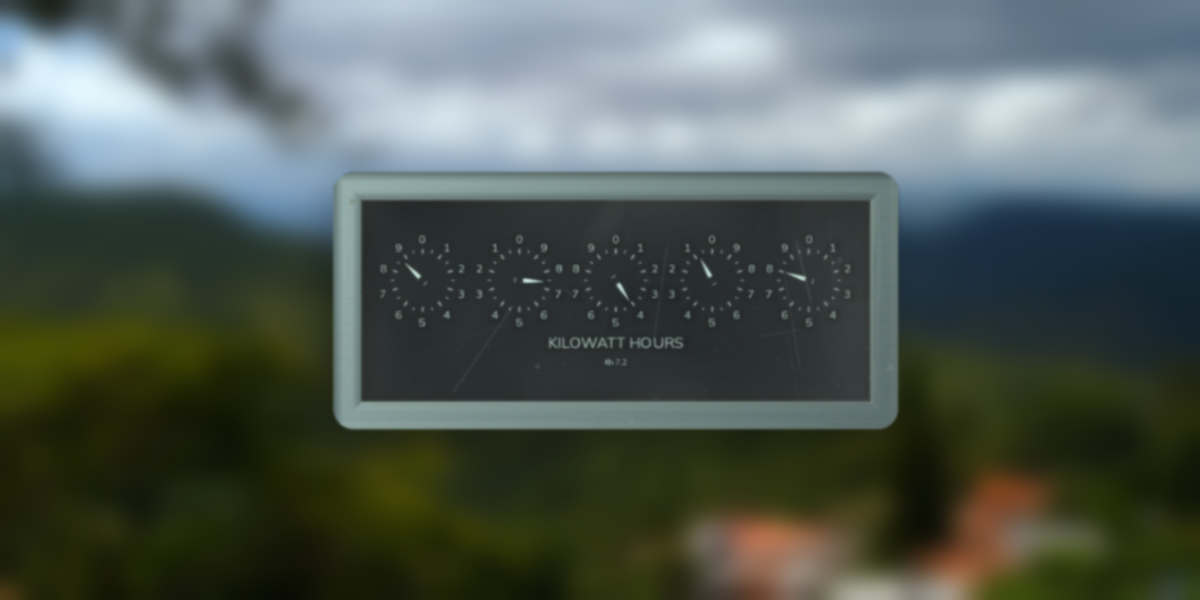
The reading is 87408 kWh
